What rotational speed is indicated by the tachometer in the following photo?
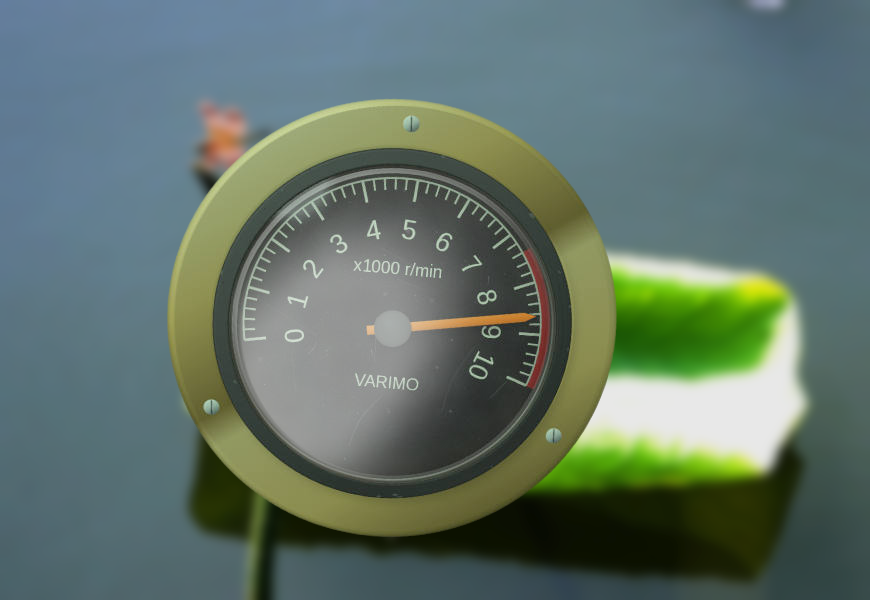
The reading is 8600 rpm
